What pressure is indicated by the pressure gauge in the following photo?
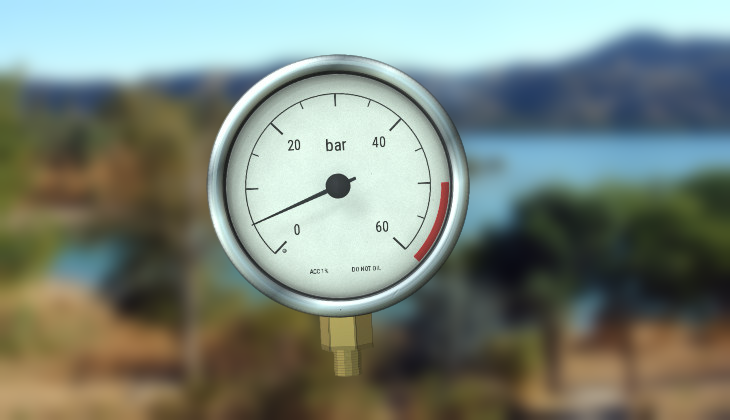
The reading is 5 bar
